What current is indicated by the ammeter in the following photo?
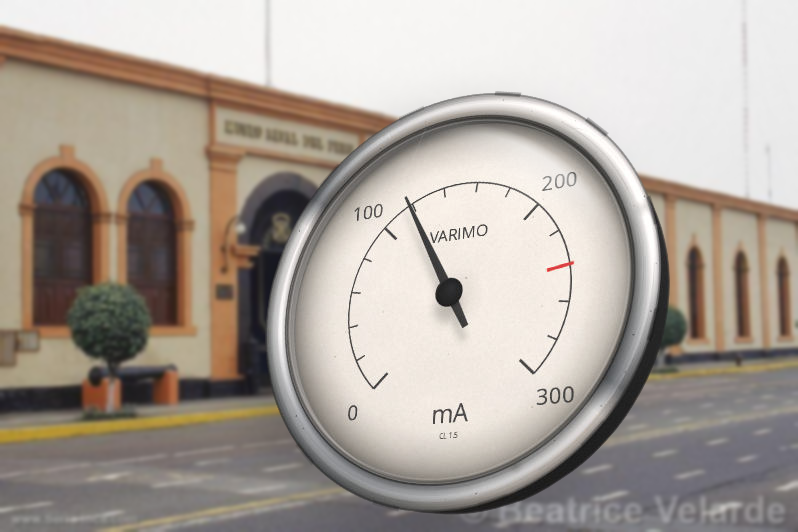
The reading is 120 mA
